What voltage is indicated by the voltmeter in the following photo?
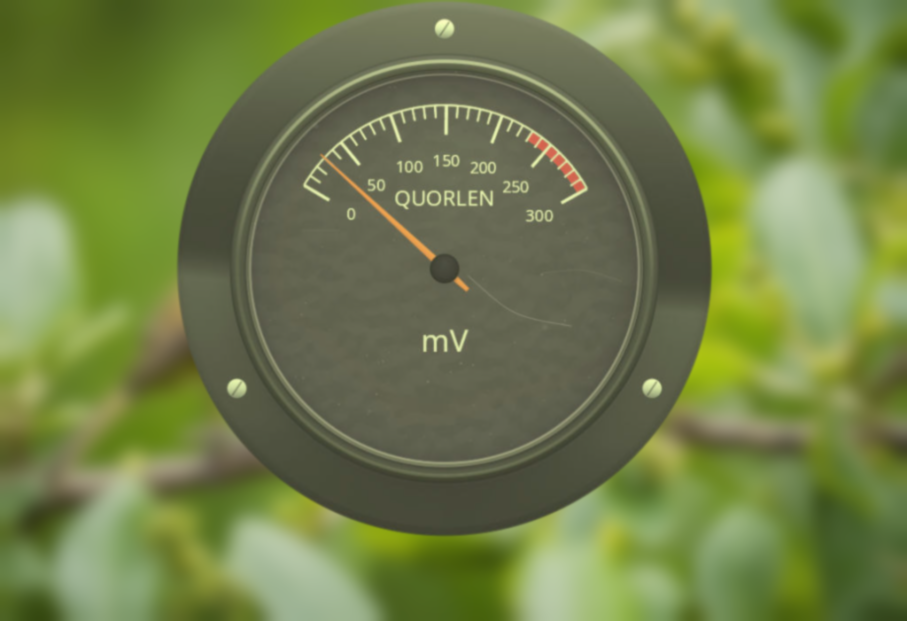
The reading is 30 mV
